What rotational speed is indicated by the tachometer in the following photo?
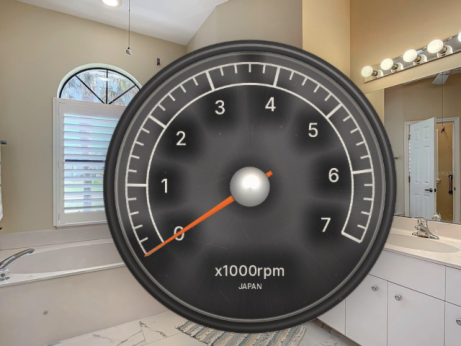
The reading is 0 rpm
